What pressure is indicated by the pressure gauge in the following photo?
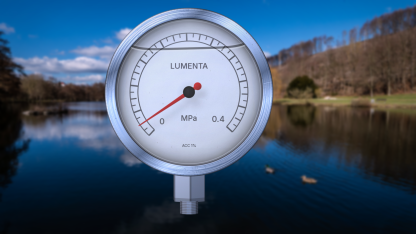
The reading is 0.02 MPa
